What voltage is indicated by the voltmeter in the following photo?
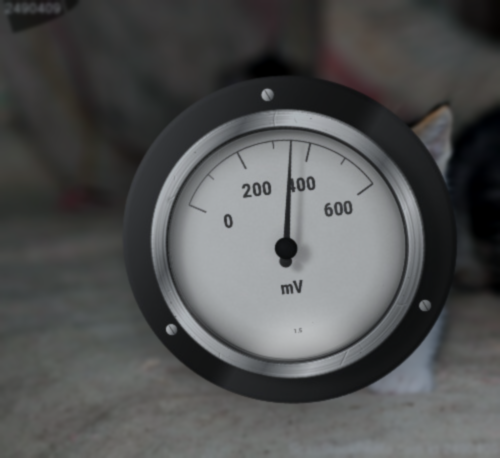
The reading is 350 mV
